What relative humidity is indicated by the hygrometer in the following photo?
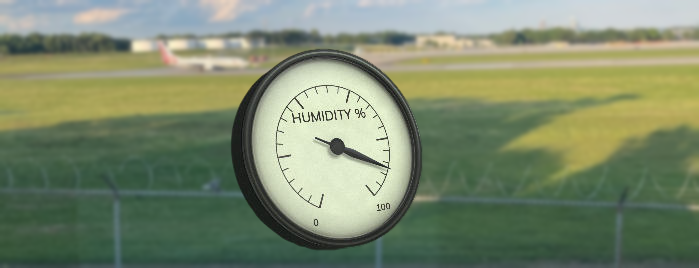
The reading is 90 %
